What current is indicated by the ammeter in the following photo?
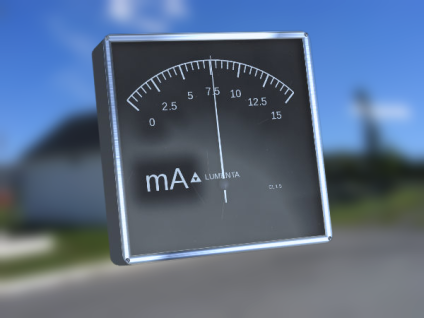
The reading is 7.5 mA
